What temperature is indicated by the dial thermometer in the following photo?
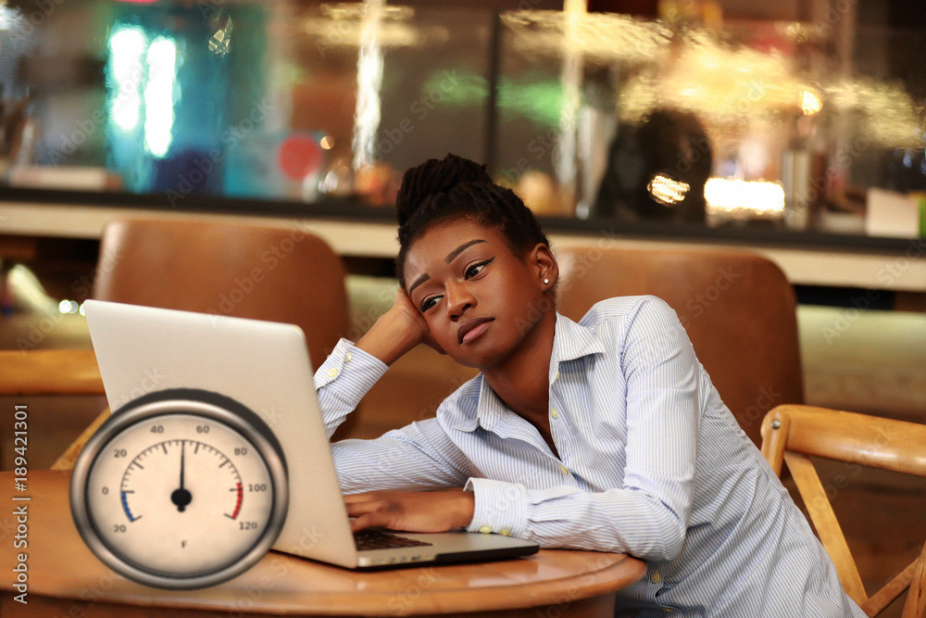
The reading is 52 °F
